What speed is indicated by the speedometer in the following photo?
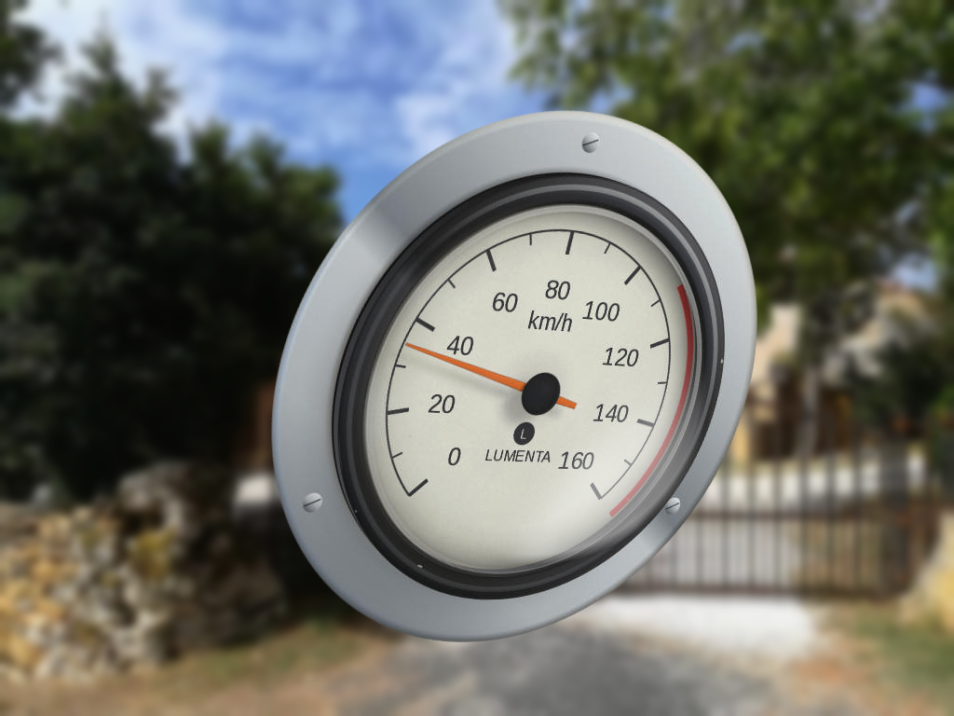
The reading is 35 km/h
